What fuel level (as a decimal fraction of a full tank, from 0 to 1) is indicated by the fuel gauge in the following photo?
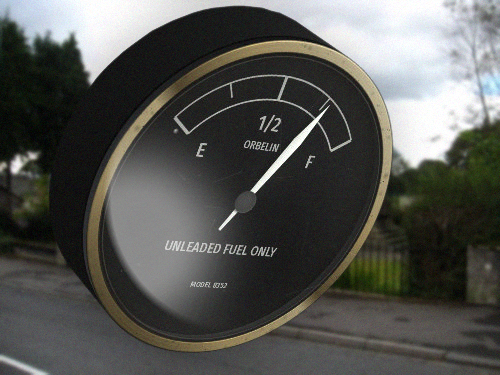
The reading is 0.75
